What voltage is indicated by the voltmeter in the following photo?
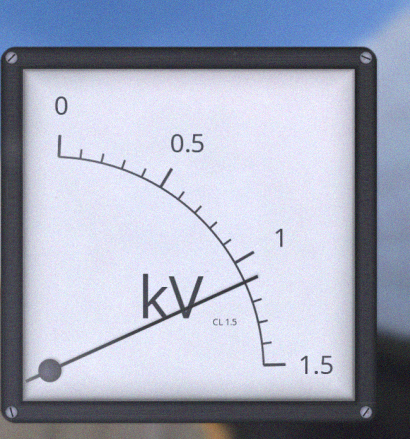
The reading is 1.1 kV
